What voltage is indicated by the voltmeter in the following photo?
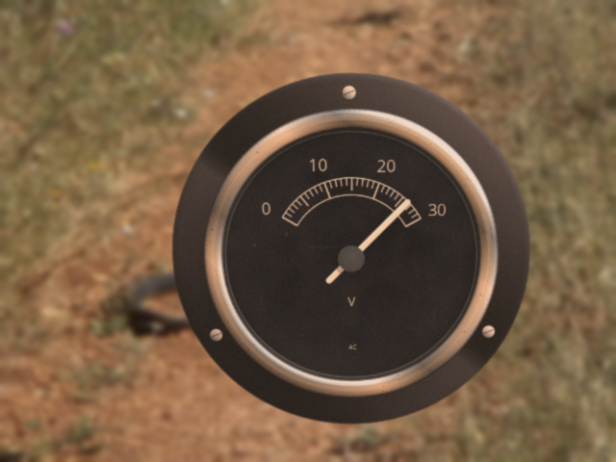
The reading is 26 V
